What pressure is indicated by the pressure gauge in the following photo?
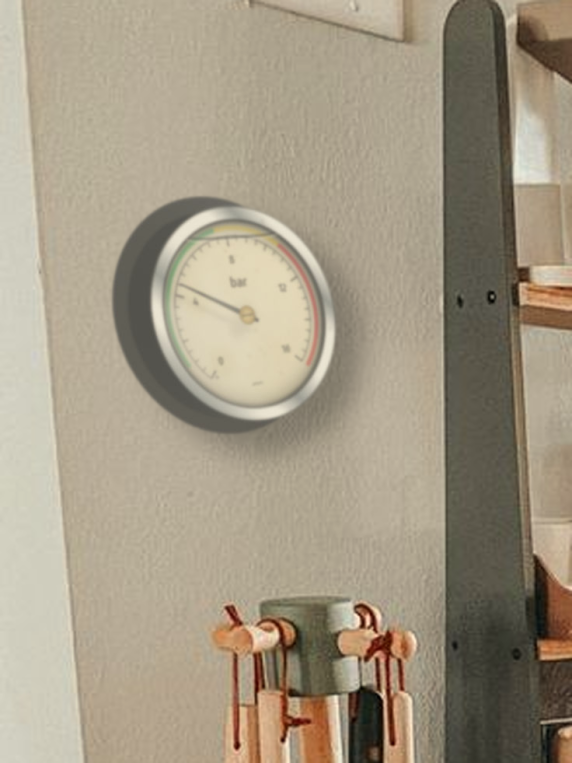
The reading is 4.5 bar
